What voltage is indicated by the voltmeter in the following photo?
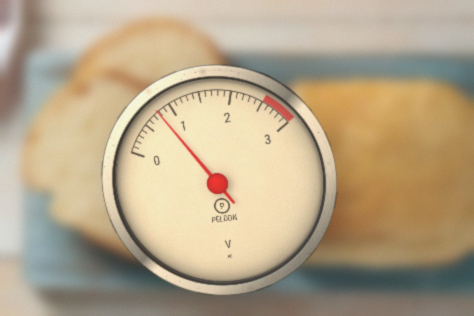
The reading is 0.8 V
